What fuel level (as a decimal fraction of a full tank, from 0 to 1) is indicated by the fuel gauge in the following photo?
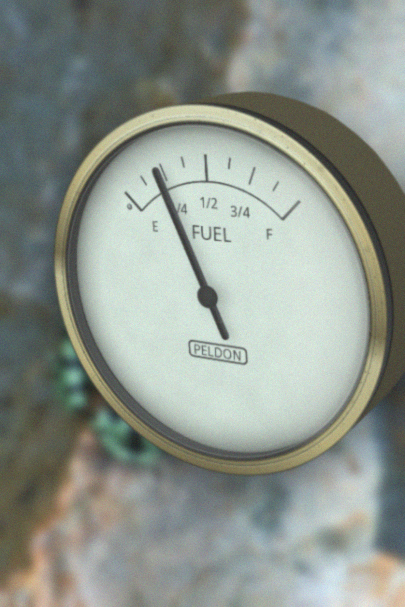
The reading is 0.25
